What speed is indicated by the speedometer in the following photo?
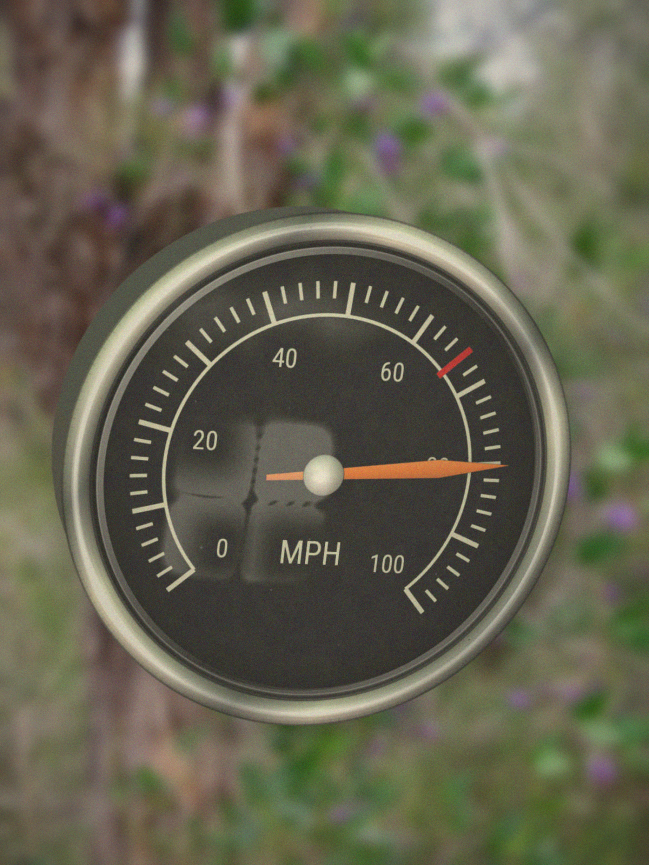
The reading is 80 mph
